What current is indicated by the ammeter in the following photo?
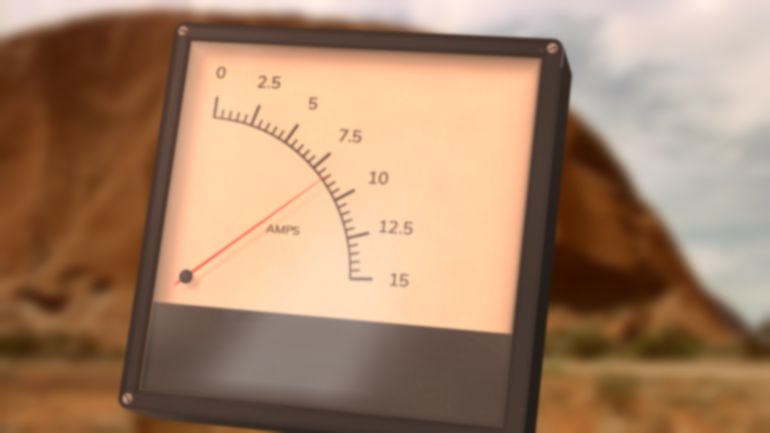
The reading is 8.5 A
